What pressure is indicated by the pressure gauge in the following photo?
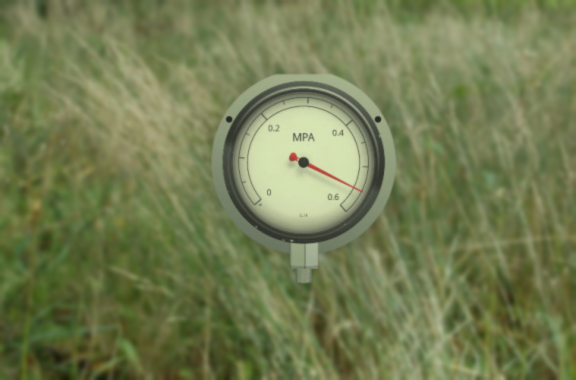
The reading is 0.55 MPa
